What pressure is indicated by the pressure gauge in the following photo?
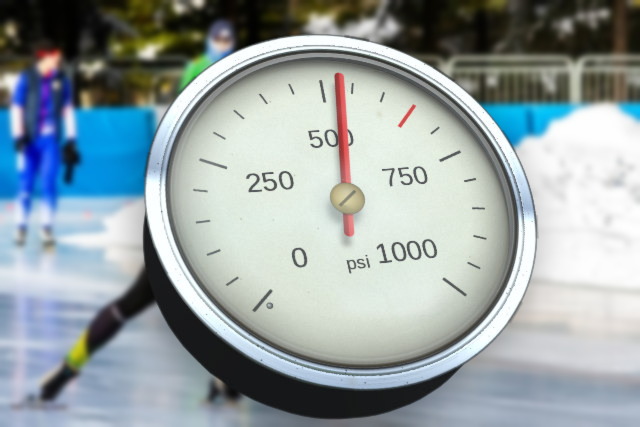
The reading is 525 psi
